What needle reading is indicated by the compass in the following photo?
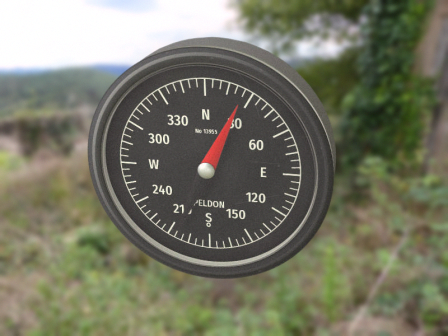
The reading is 25 °
